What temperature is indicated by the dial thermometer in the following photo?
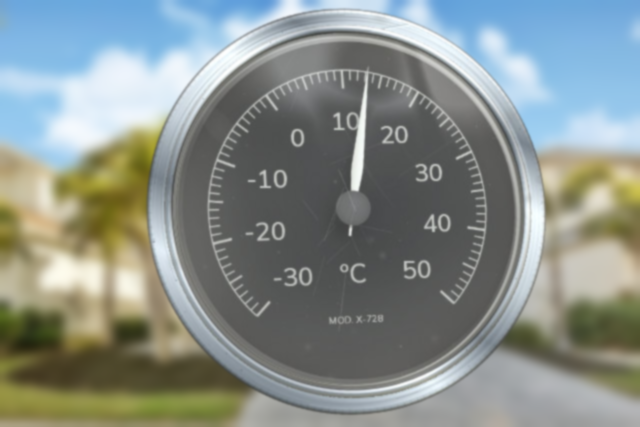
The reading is 13 °C
